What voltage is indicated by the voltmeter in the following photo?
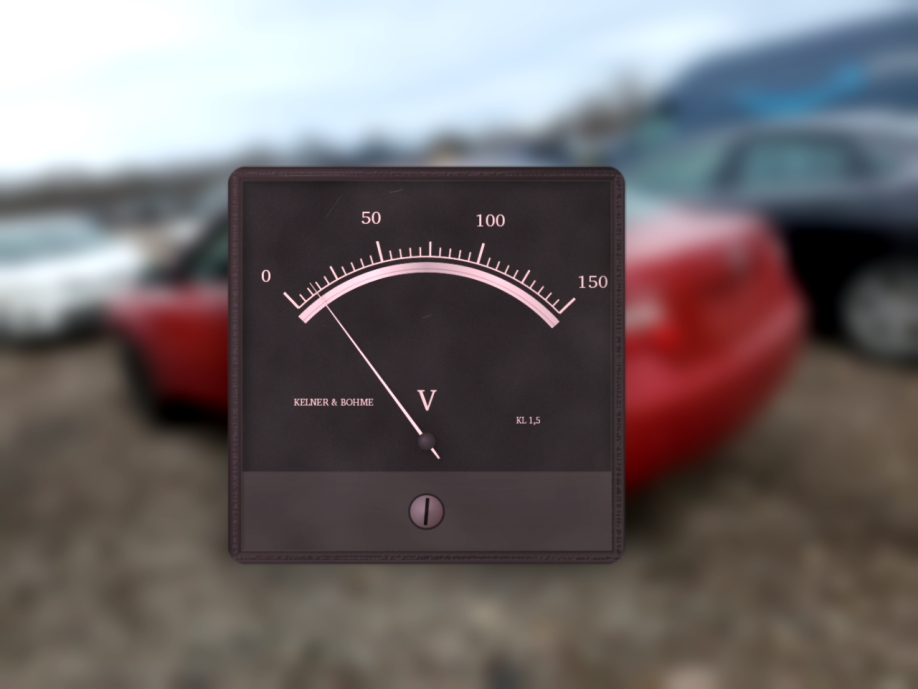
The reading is 12.5 V
